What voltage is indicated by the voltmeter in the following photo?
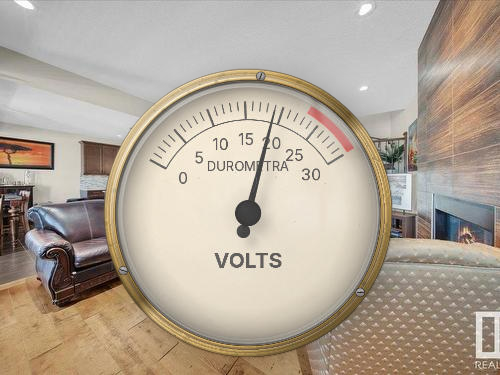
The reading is 19 V
